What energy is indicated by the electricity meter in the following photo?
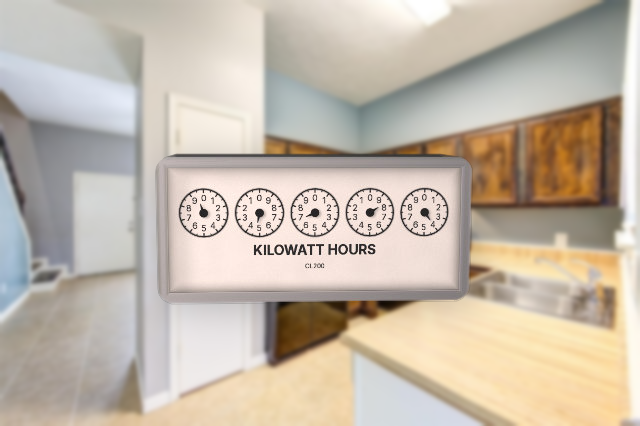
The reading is 94684 kWh
